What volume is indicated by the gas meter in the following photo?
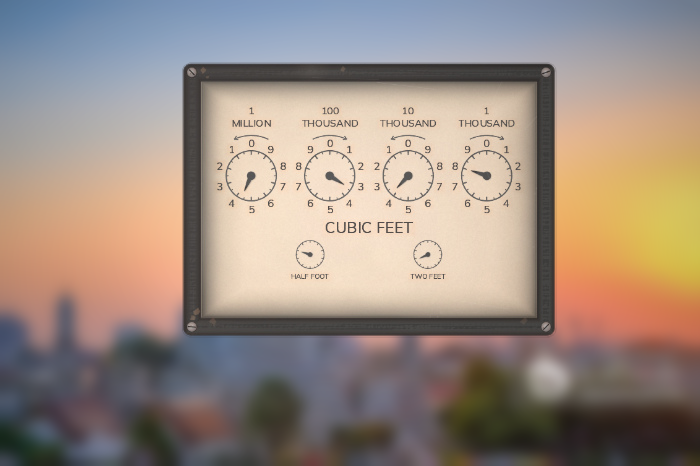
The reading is 433800 ft³
